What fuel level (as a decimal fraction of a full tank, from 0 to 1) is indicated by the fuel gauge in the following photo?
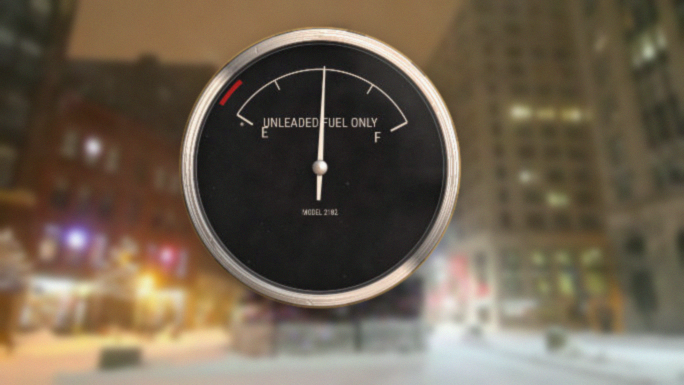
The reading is 0.5
